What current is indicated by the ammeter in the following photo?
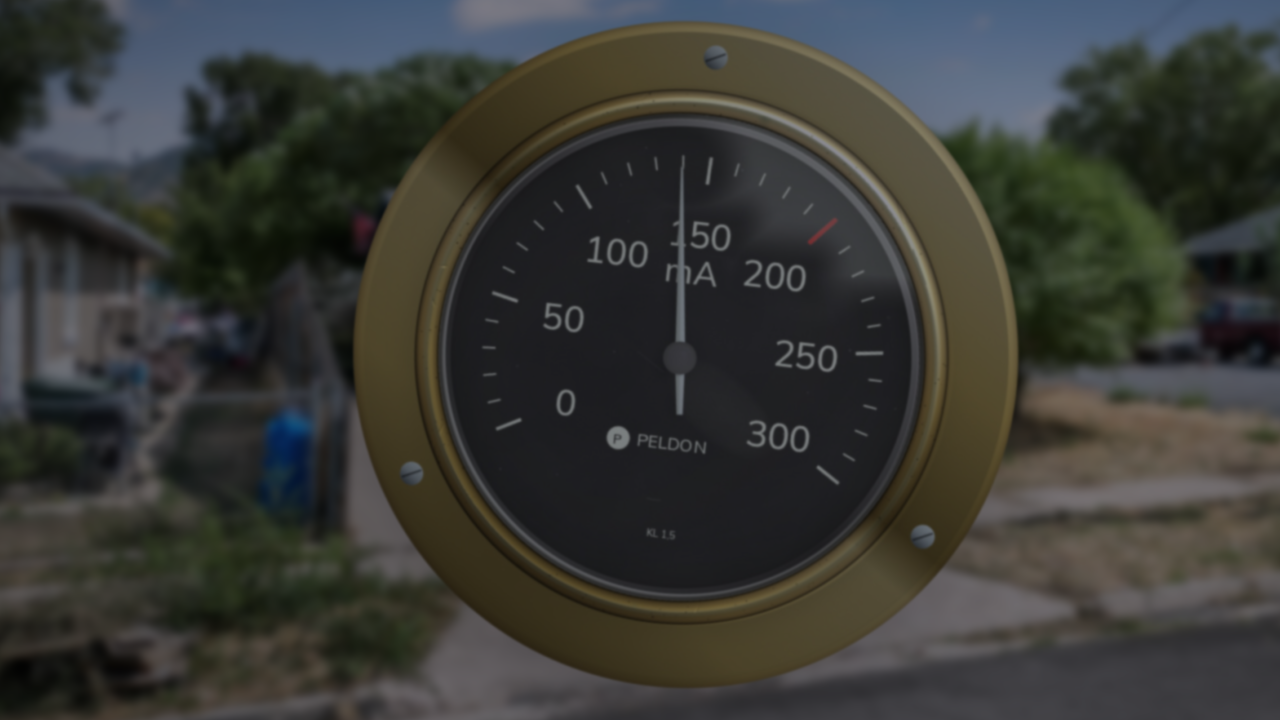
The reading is 140 mA
